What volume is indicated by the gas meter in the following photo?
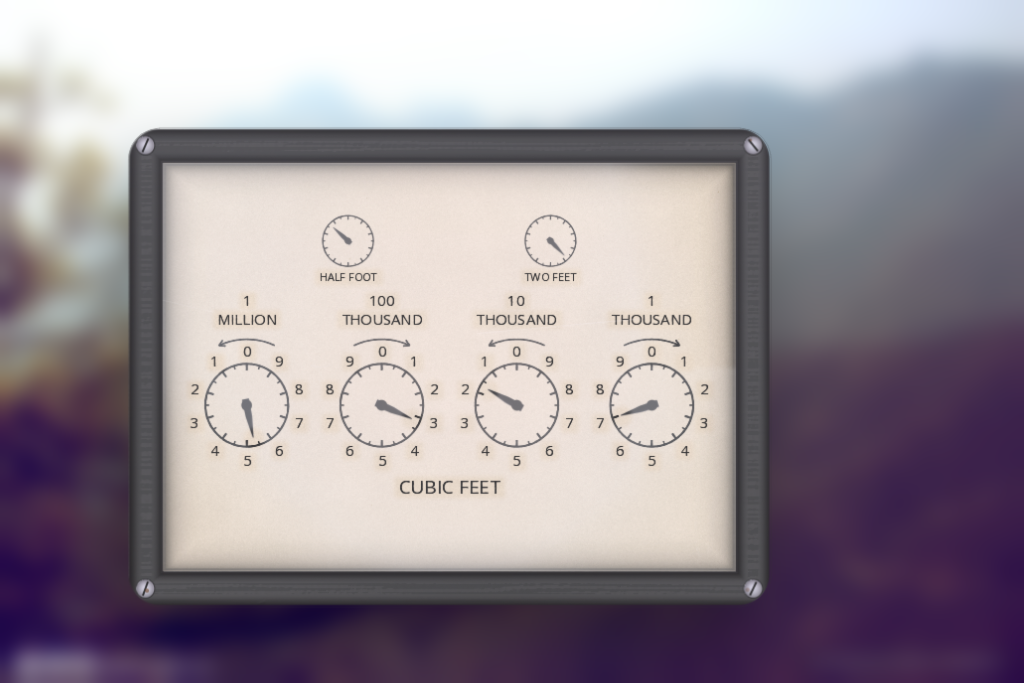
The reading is 531700 ft³
